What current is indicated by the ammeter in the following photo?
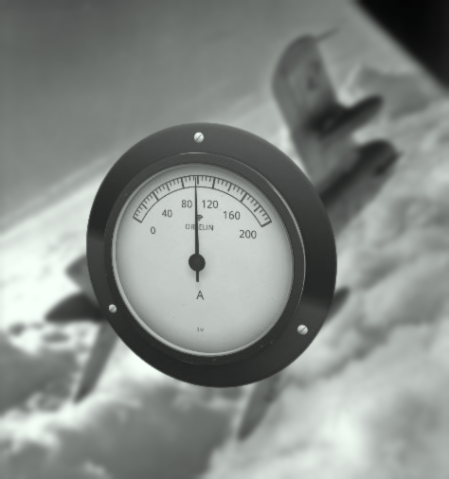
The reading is 100 A
